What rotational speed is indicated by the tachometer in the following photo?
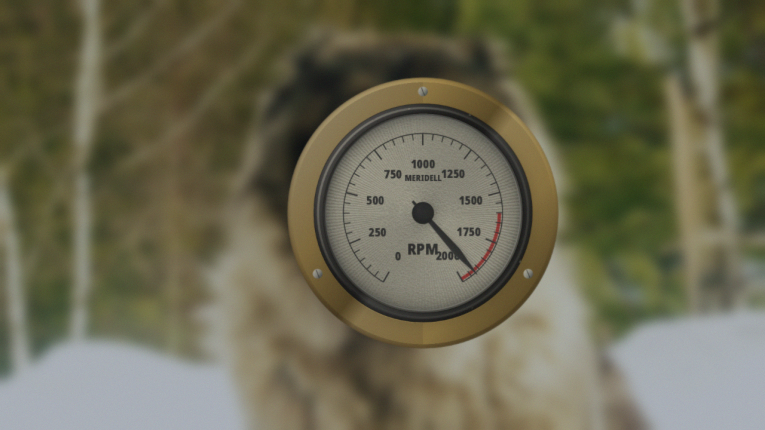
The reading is 1925 rpm
